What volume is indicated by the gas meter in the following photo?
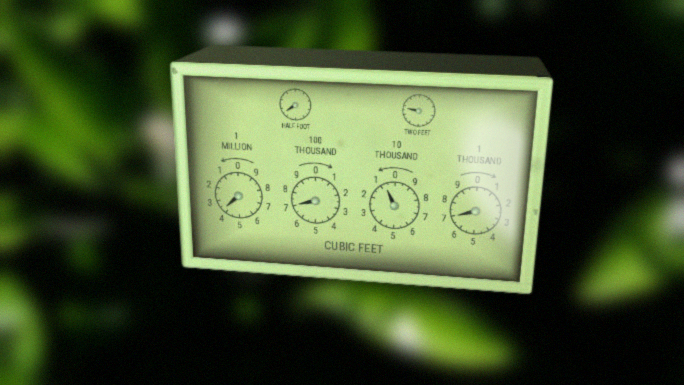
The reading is 370700 ft³
